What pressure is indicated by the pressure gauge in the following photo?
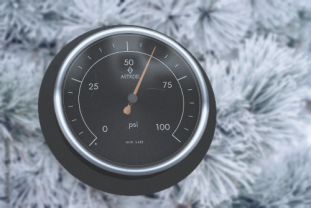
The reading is 60 psi
